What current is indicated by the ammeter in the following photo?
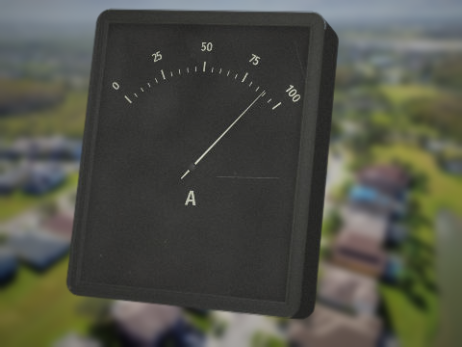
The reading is 90 A
